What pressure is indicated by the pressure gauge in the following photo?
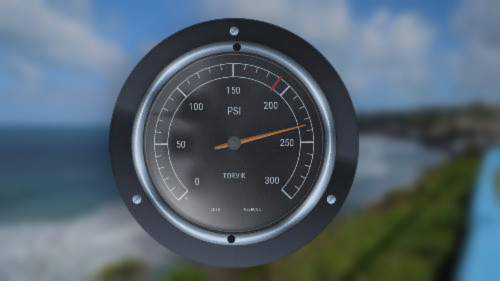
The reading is 235 psi
